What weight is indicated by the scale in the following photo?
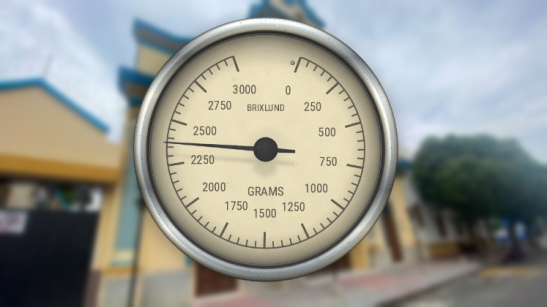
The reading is 2375 g
